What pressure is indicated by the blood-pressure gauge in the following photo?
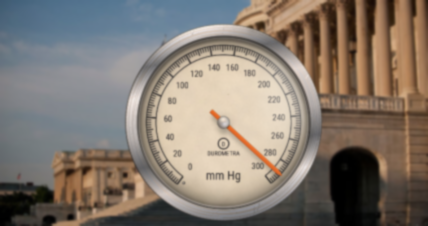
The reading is 290 mmHg
